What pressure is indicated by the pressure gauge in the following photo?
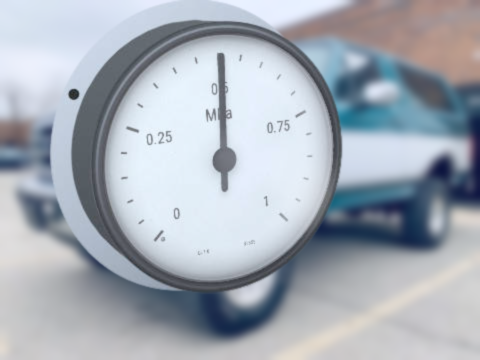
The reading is 0.5 MPa
